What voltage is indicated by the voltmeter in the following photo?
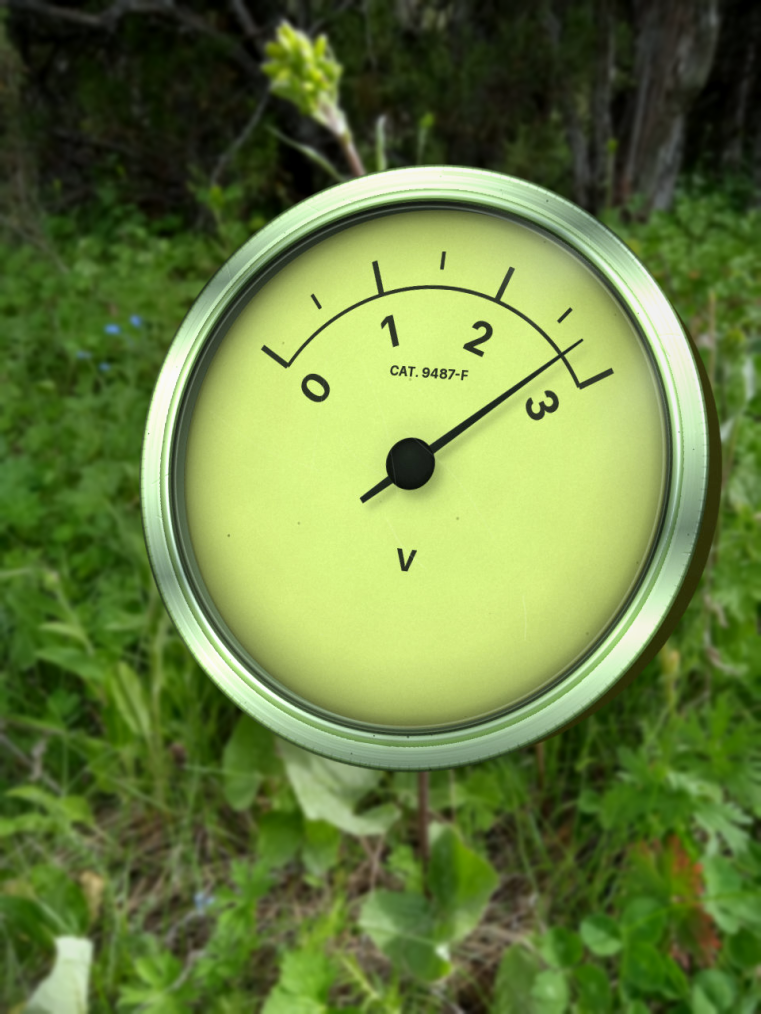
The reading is 2.75 V
